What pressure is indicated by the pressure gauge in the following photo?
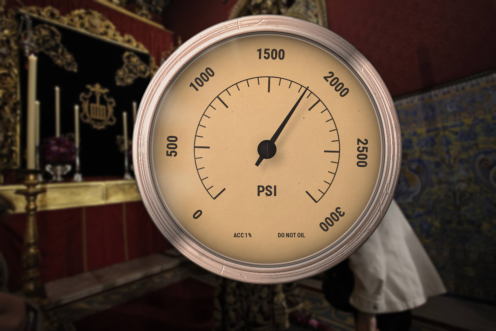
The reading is 1850 psi
